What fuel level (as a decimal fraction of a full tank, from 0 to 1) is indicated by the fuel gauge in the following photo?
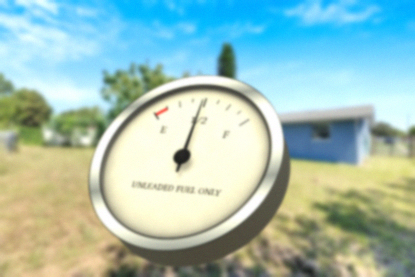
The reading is 0.5
